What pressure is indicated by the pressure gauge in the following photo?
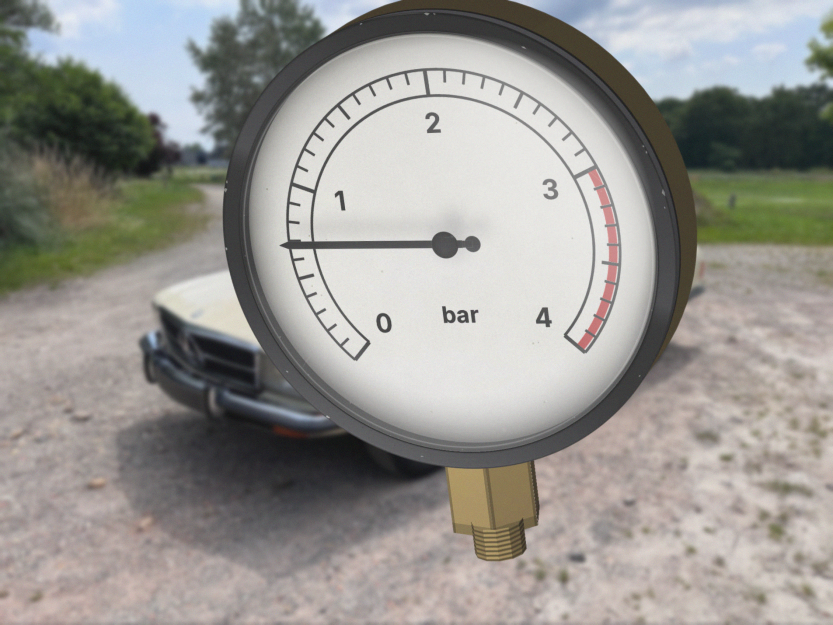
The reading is 0.7 bar
